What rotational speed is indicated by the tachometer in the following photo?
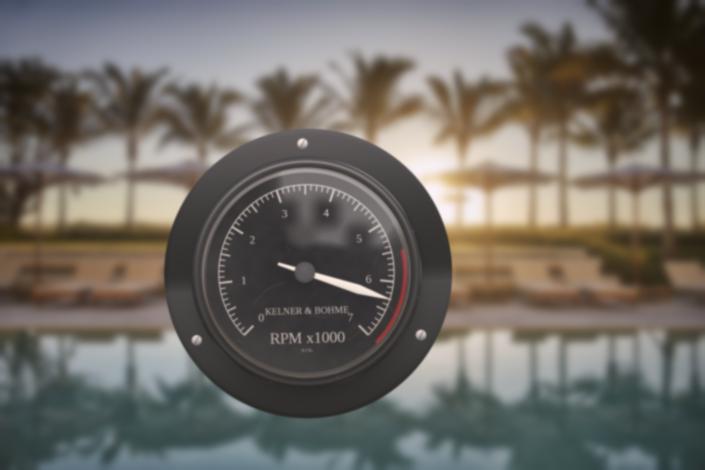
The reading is 6300 rpm
